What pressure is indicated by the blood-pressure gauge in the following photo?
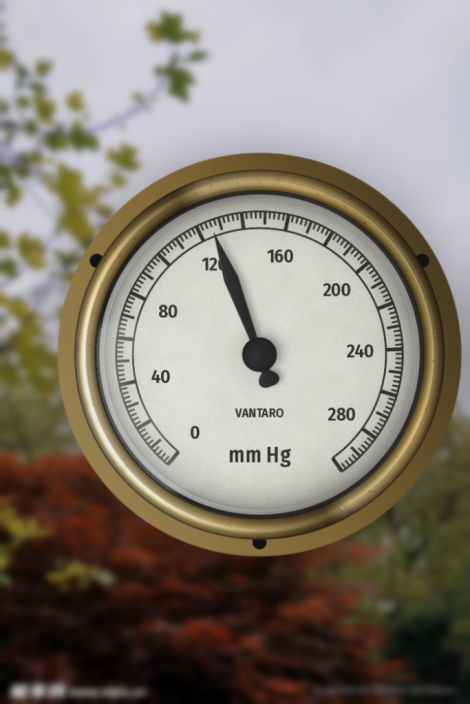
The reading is 126 mmHg
